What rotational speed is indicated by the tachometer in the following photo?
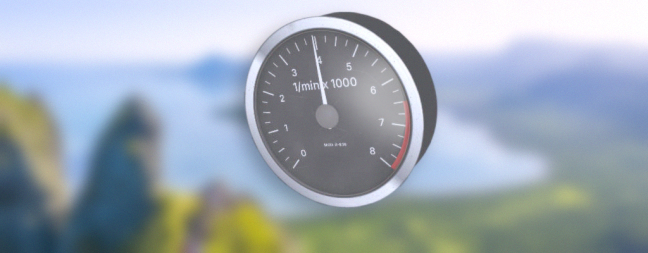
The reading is 4000 rpm
